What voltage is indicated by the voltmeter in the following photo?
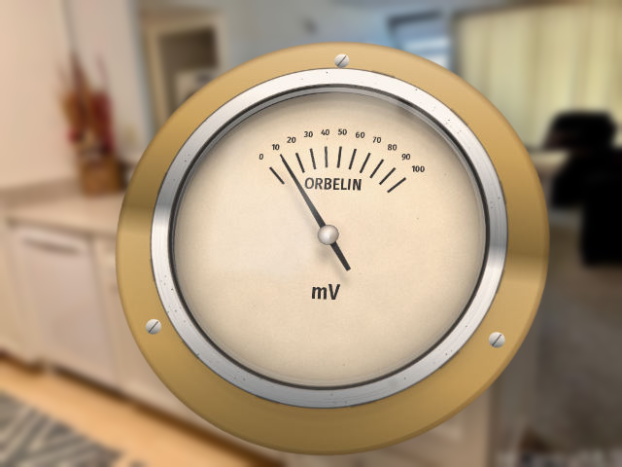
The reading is 10 mV
